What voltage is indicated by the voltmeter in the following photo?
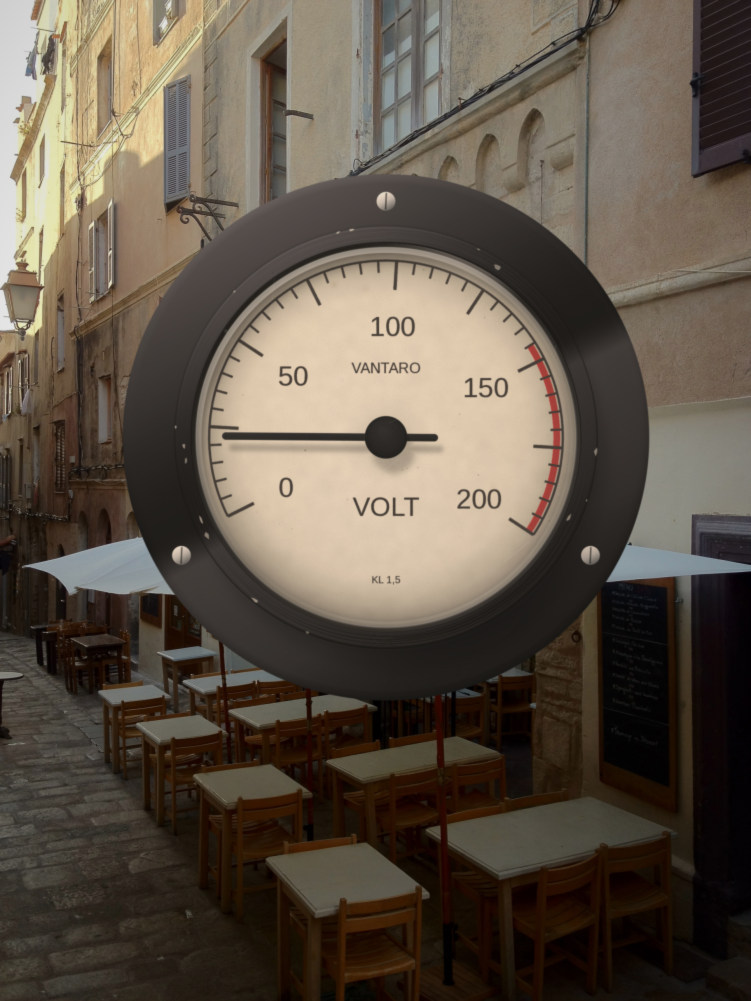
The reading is 22.5 V
